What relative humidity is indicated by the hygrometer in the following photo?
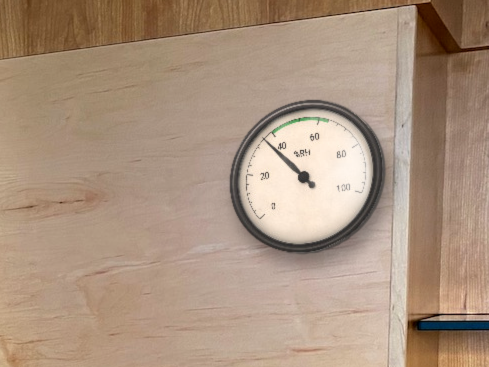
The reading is 36 %
